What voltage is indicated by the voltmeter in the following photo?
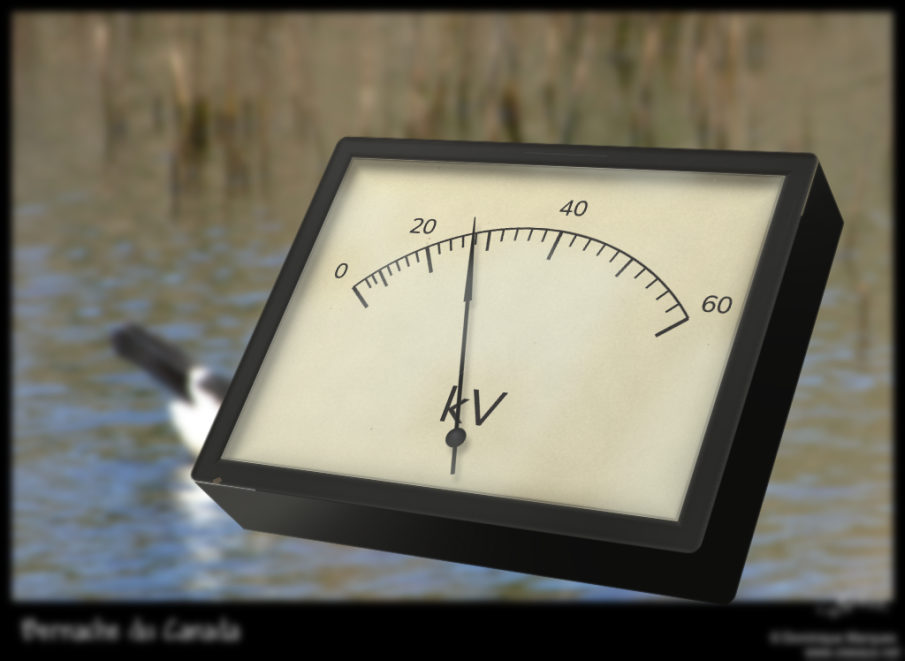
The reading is 28 kV
